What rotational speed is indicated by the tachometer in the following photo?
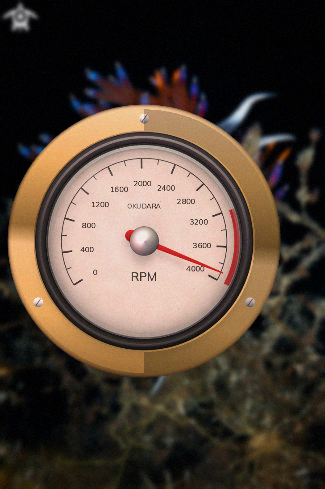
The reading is 3900 rpm
